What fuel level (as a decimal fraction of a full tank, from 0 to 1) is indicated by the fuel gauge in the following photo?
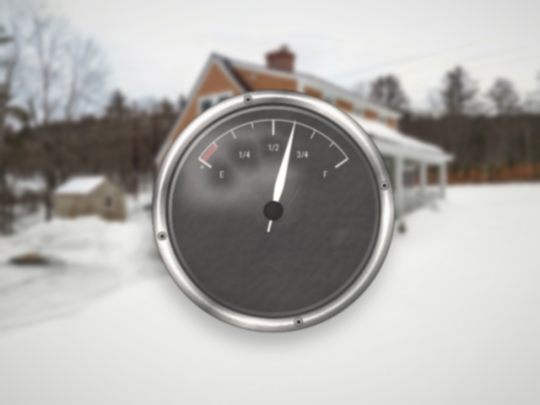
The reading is 0.625
